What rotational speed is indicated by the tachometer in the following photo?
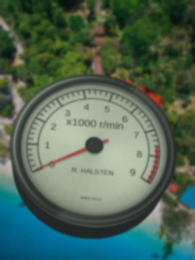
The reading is 0 rpm
